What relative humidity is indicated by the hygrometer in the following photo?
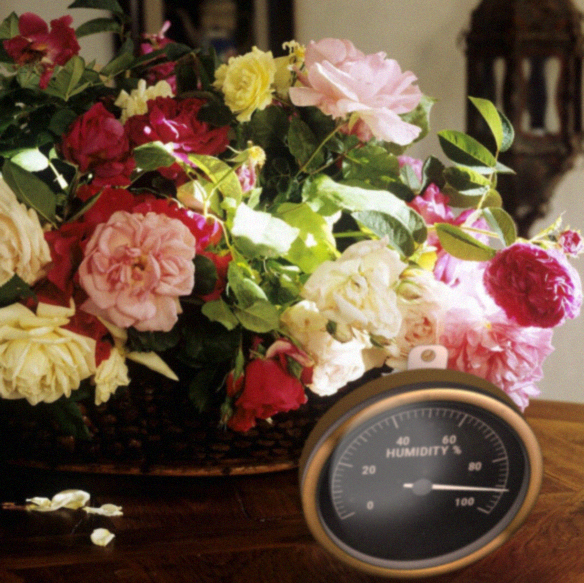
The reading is 90 %
